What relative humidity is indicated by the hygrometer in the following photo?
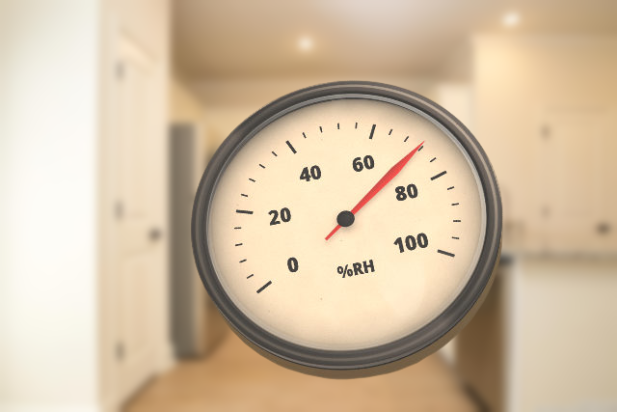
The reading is 72 %
